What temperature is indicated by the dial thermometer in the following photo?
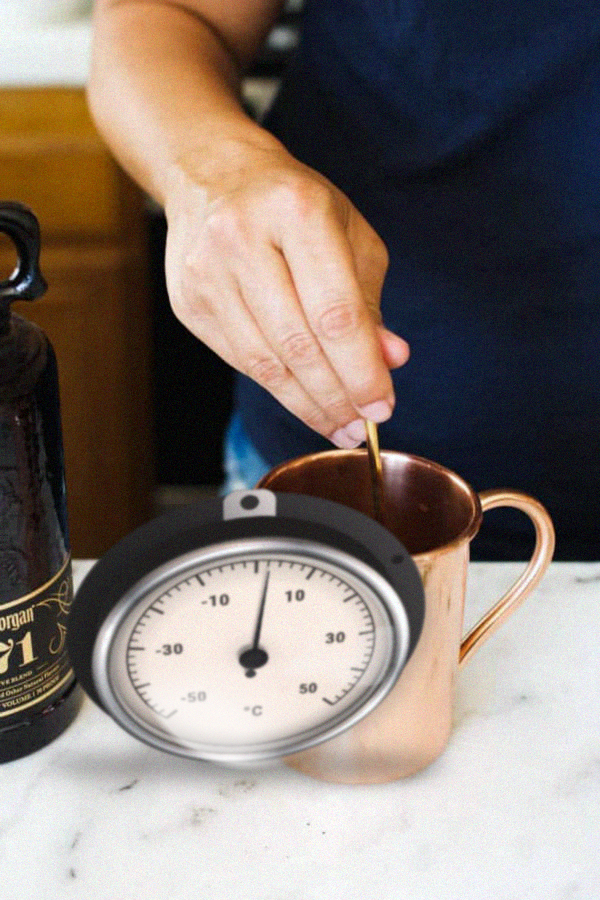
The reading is 2 °C
